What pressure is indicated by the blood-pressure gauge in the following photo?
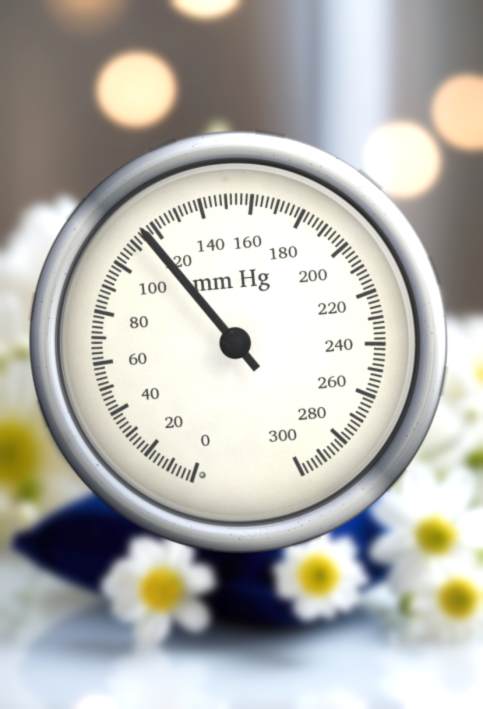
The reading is 116 mmHg
